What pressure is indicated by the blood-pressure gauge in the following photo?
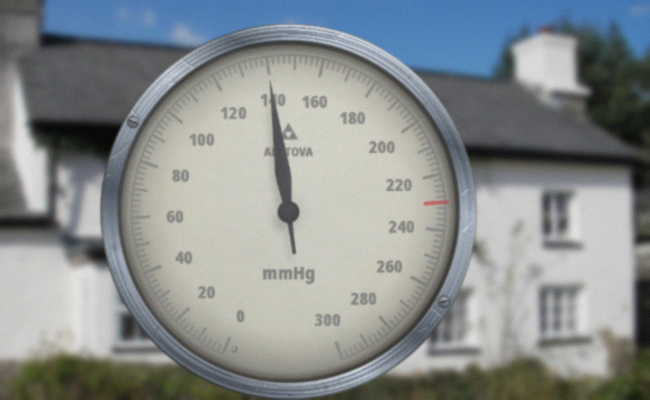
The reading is 140 mmHg
